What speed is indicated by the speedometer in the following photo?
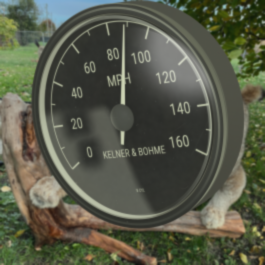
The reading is 90 mph
